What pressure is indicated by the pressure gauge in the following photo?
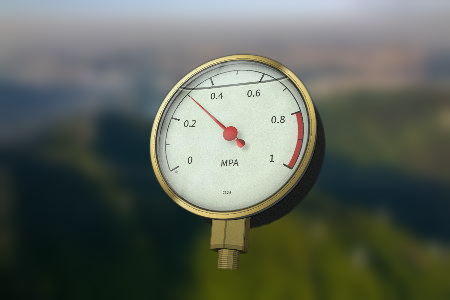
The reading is 0.3 MPa
